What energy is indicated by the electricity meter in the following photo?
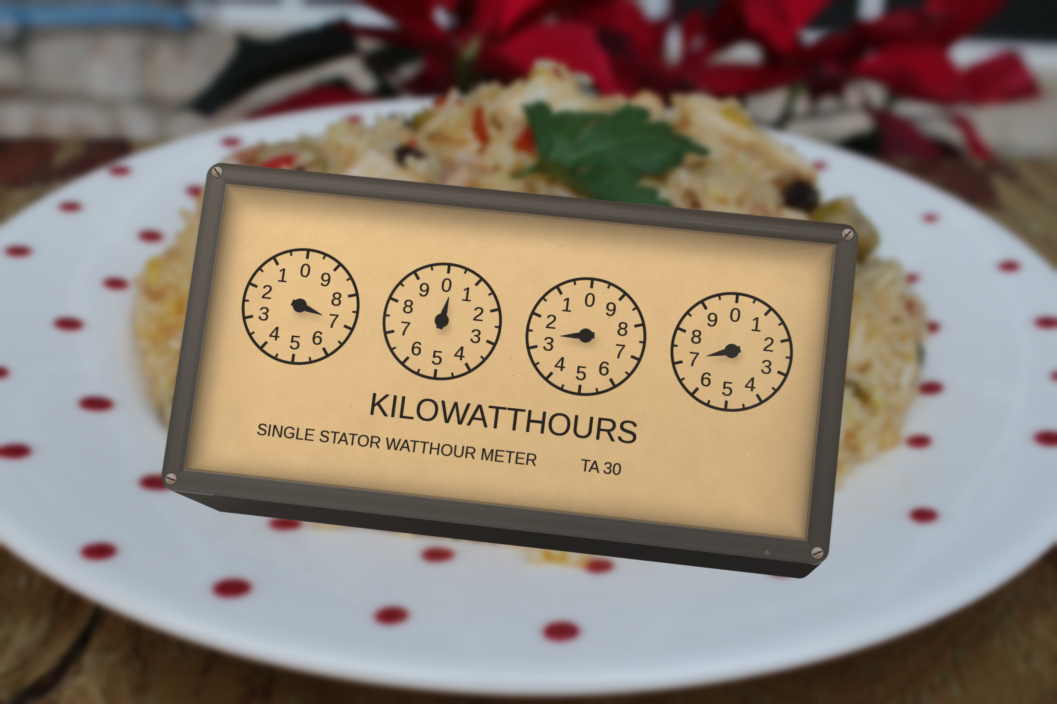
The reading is 7027 kWh
